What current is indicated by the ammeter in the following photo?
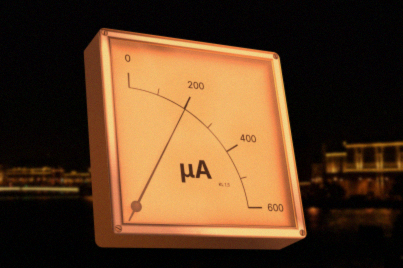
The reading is 200 µA
